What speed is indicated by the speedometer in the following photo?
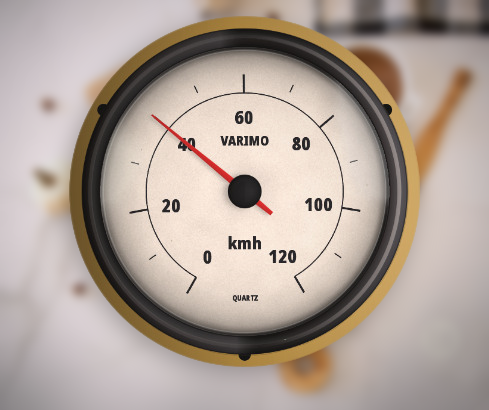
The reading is 40 km/h
